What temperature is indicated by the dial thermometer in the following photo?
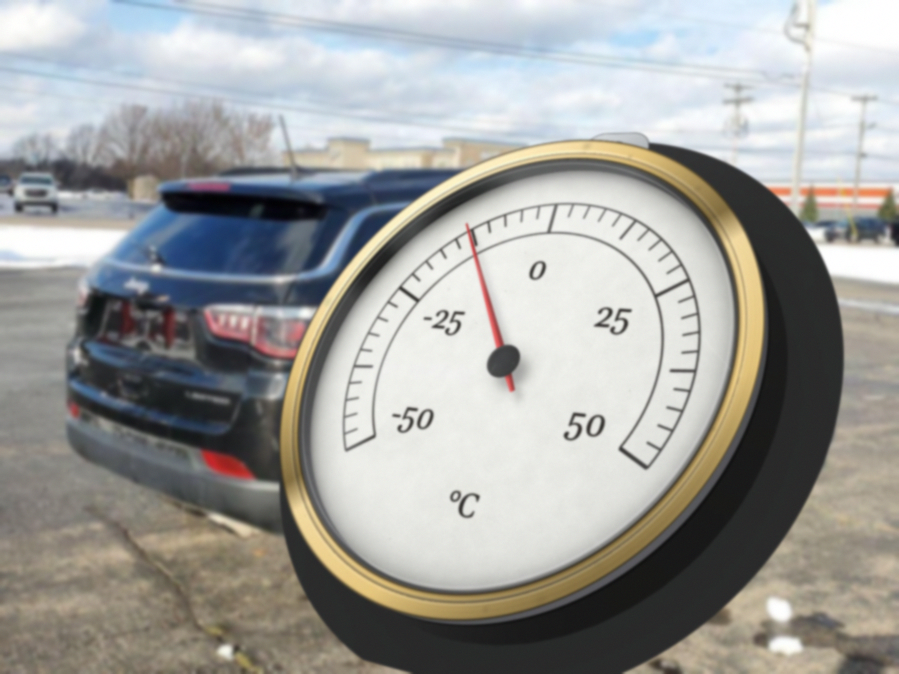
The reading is -12.5 °C
